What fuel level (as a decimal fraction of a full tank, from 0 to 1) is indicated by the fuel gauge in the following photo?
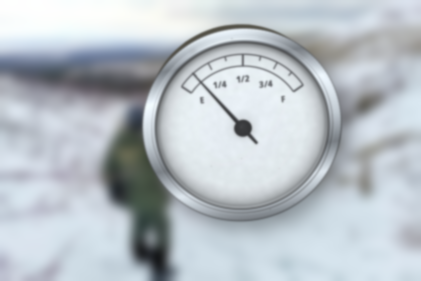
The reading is 0.125
